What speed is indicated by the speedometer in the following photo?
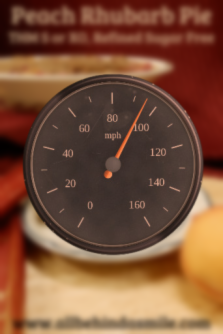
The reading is 95 mph
